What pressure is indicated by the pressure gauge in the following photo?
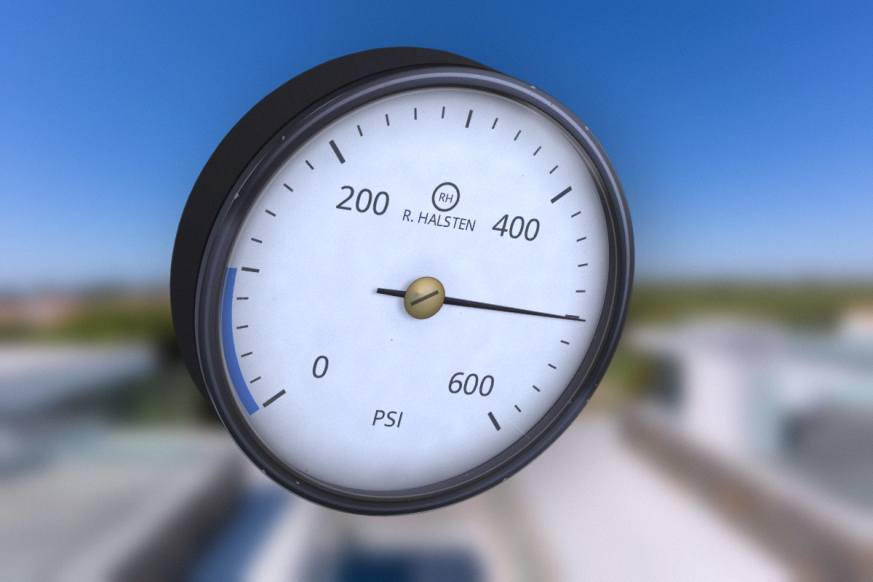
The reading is 500 psi
